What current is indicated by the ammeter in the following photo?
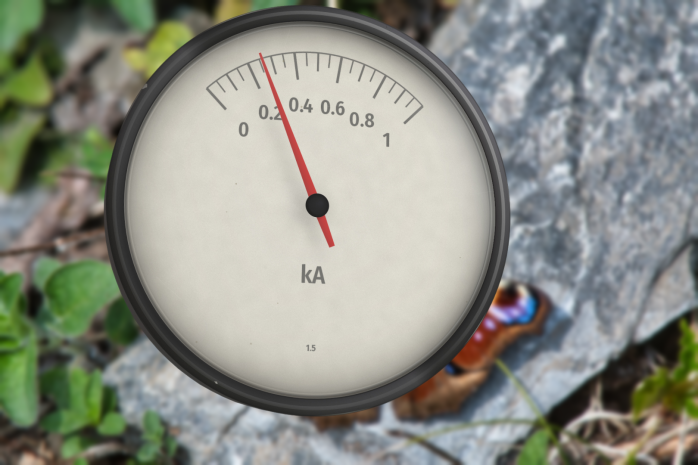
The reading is 0.25 kA
